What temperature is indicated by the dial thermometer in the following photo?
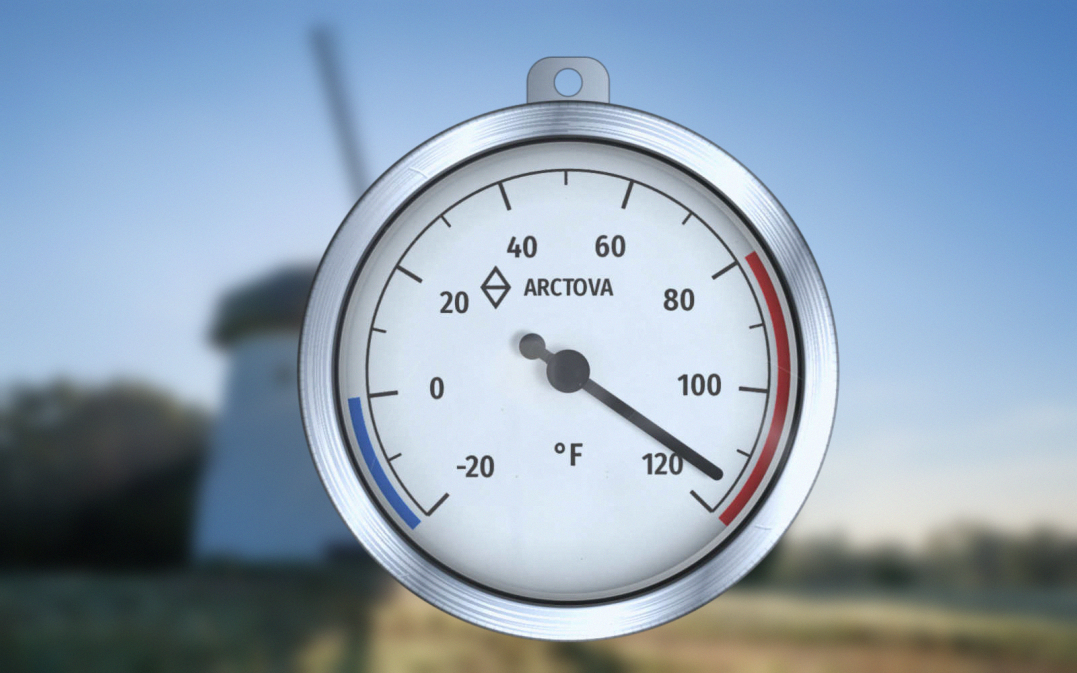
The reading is 115 °F
